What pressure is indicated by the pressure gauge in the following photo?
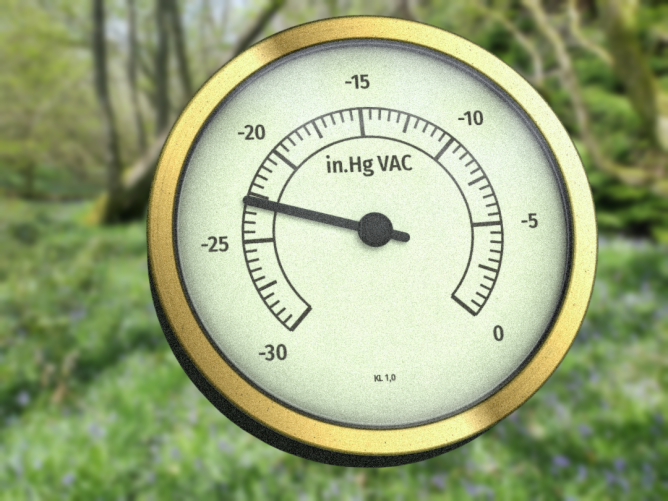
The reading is -23 inHg
